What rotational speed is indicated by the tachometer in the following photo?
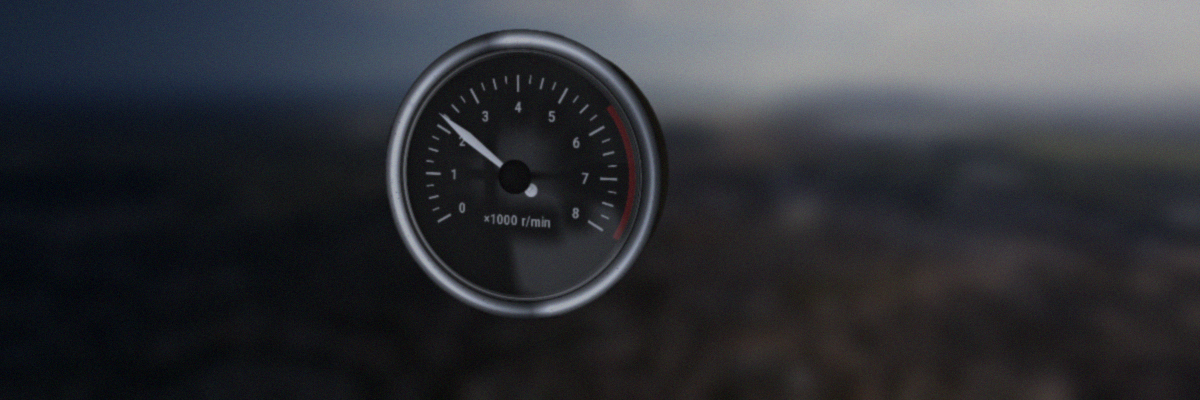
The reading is 2250 rpm
